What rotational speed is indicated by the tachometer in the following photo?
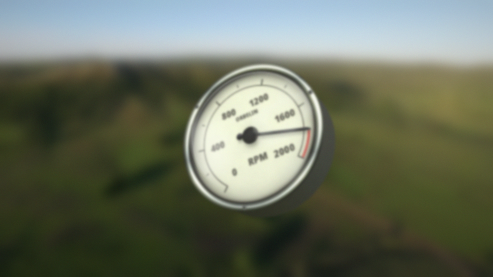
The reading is 1800 rpm
